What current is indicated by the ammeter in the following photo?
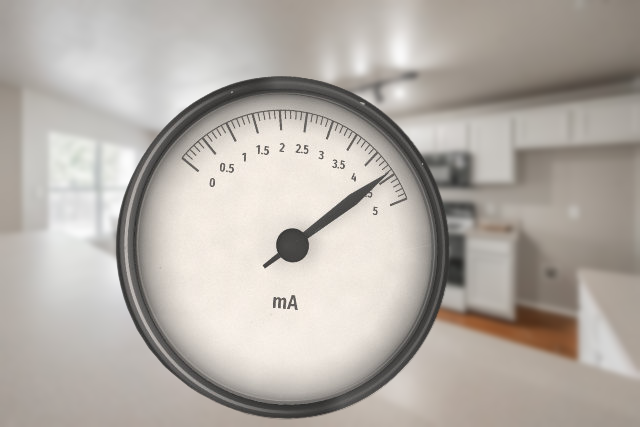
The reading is 4.4 mA
